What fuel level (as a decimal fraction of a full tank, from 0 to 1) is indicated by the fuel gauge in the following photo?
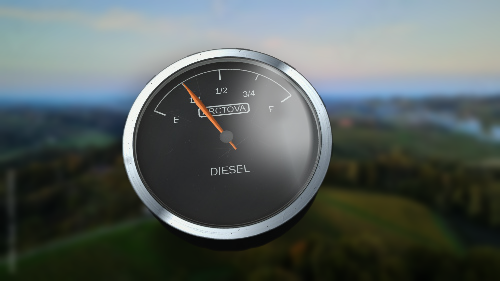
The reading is 0.25
